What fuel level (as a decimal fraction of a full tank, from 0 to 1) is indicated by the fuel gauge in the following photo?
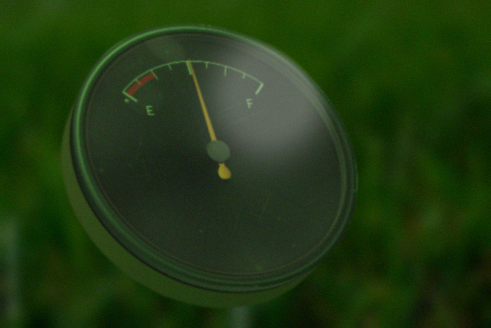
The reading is 0.5
